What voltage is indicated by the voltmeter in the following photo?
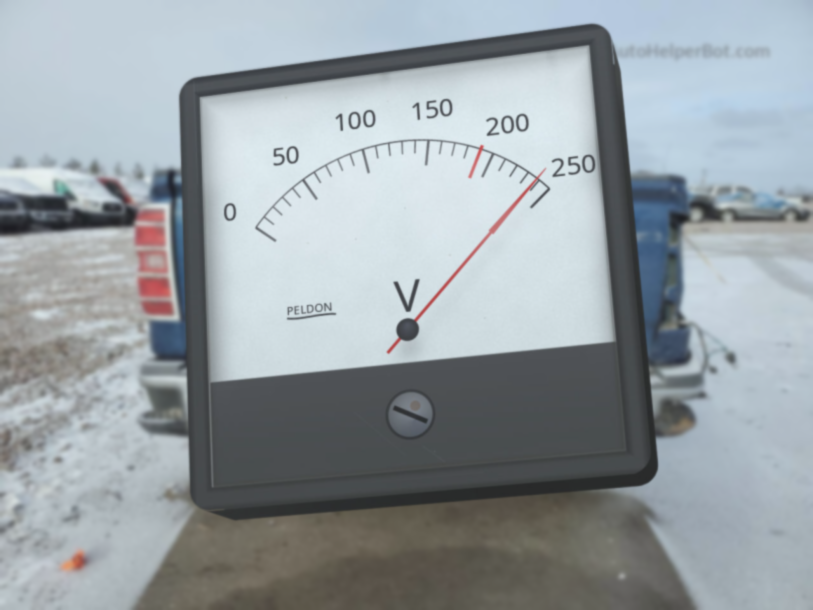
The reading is 240 V
